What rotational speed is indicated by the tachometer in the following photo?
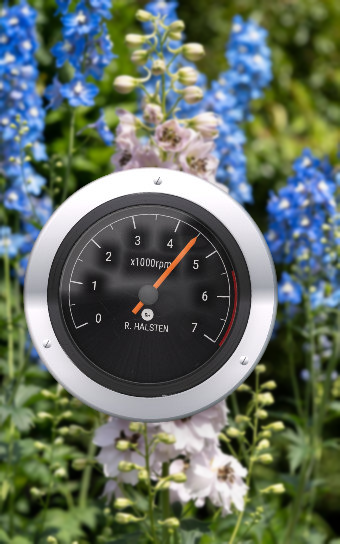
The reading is 4500 rpm
